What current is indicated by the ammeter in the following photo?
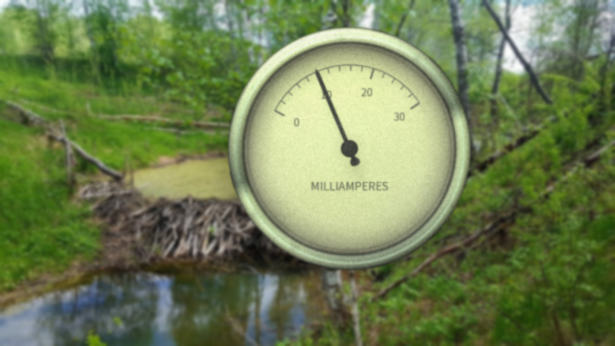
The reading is 10 mA
